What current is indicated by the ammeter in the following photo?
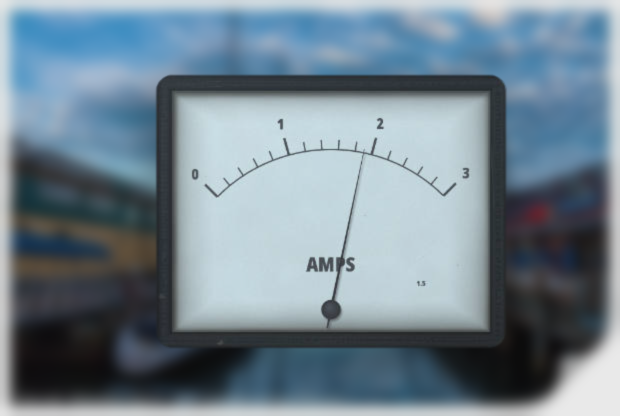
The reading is 1.9 A
